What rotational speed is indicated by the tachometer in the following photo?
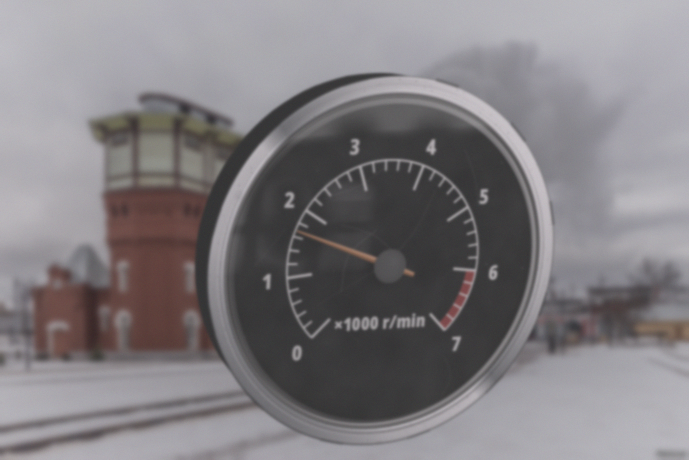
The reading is 1700 rpm
